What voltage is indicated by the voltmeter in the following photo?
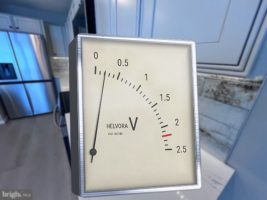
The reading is 0.2 V
